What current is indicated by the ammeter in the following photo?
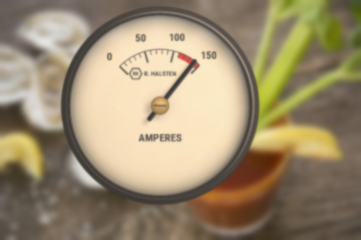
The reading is 140 A
